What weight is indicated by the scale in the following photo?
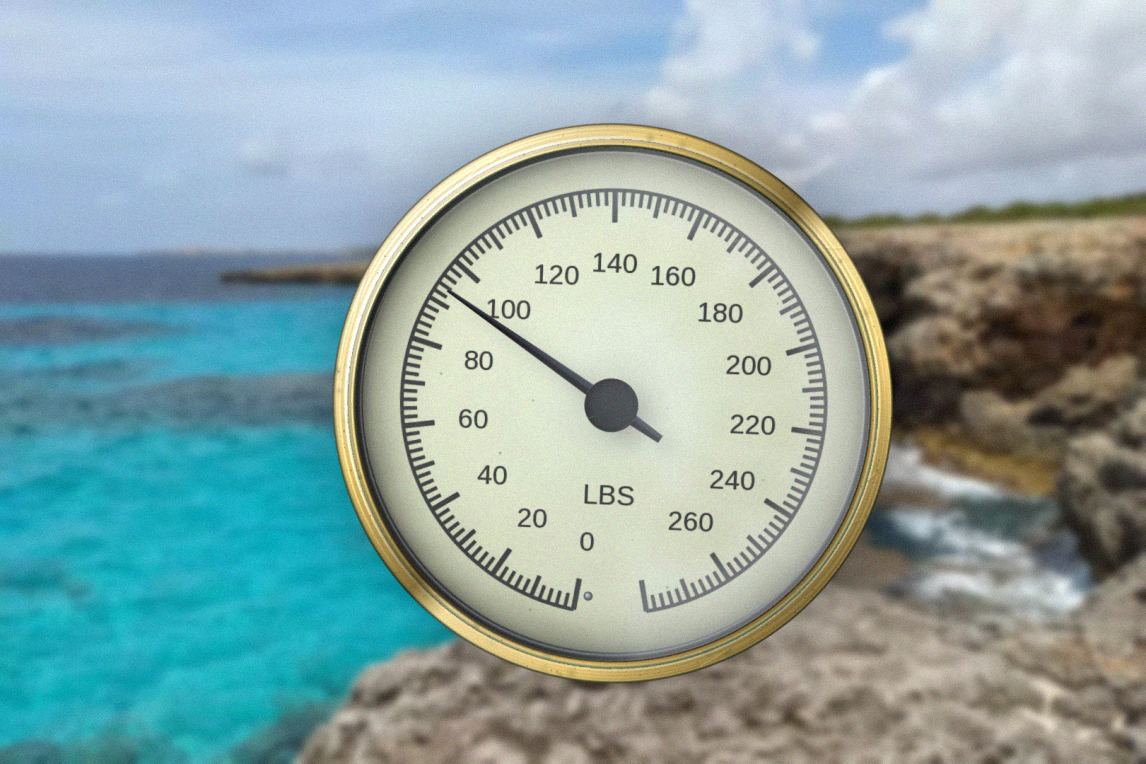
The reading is 94 lb
